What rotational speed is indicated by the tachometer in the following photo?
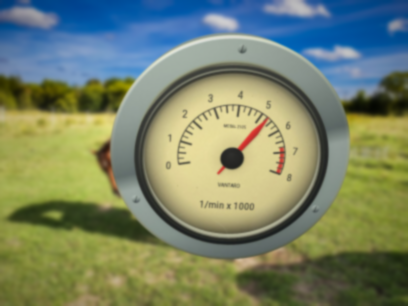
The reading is 5250 rpm
